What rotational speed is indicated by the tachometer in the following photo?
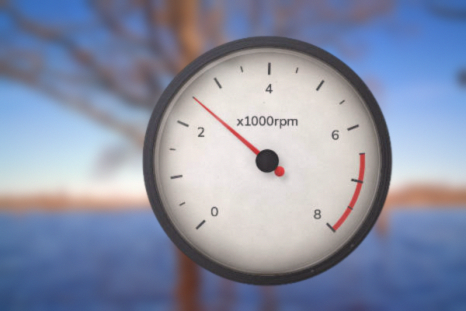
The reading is 2500 rpm
